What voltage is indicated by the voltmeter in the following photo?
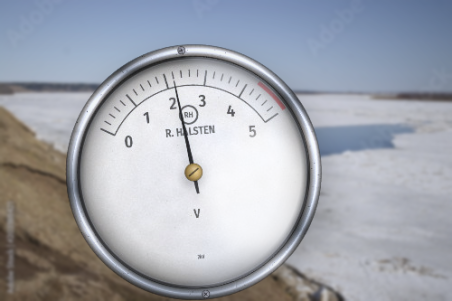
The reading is 2.2 V
